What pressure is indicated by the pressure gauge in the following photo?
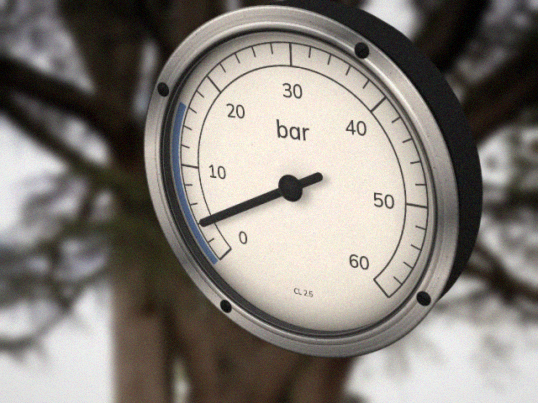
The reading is 4 bar
